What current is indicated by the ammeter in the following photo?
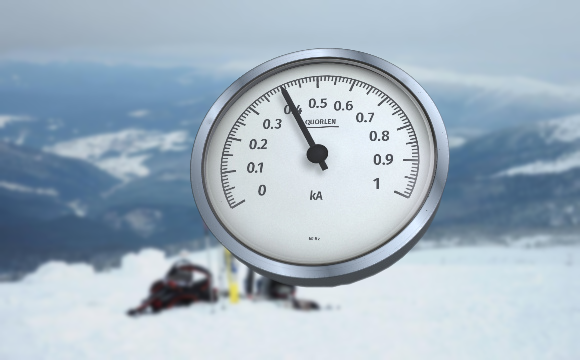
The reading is 0.4 kA
